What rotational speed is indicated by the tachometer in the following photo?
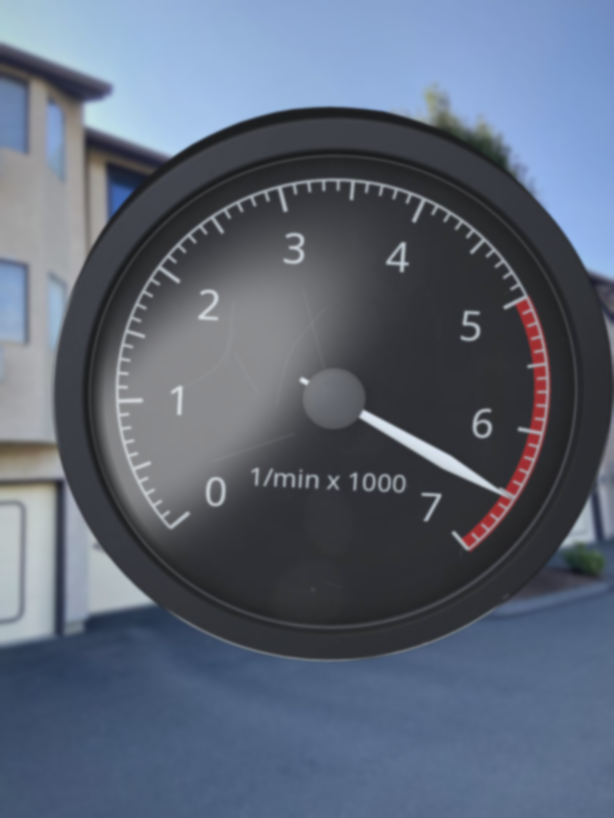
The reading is 6500 rpm
